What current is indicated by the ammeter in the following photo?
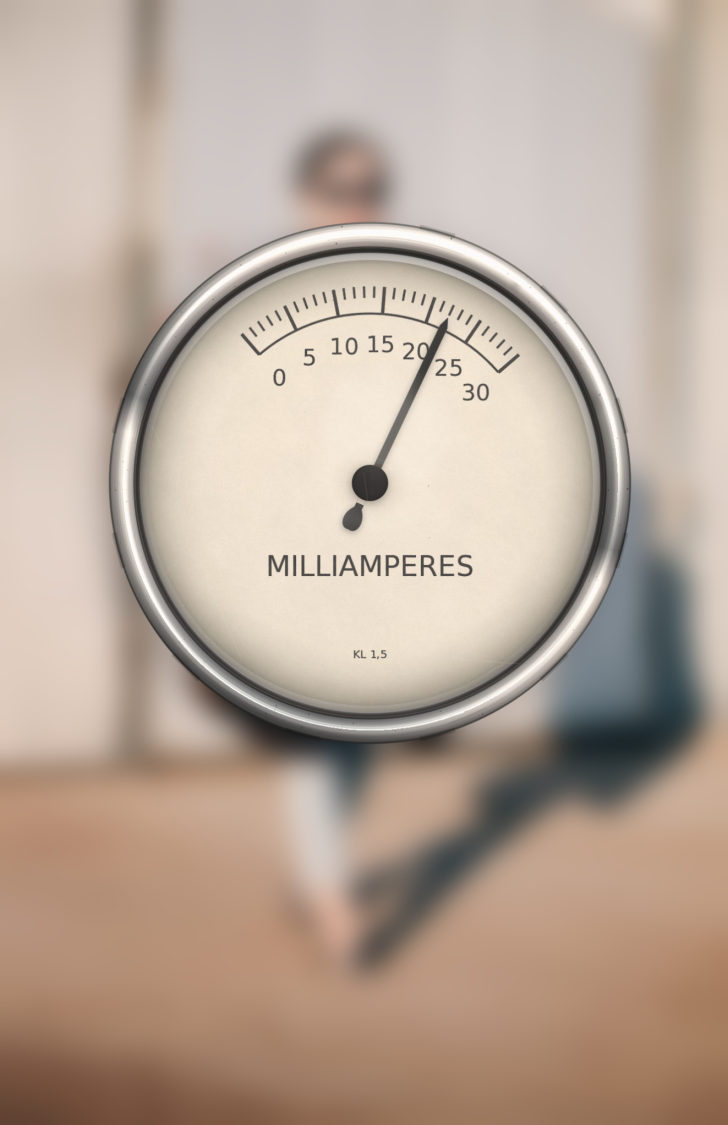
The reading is 22 mA
